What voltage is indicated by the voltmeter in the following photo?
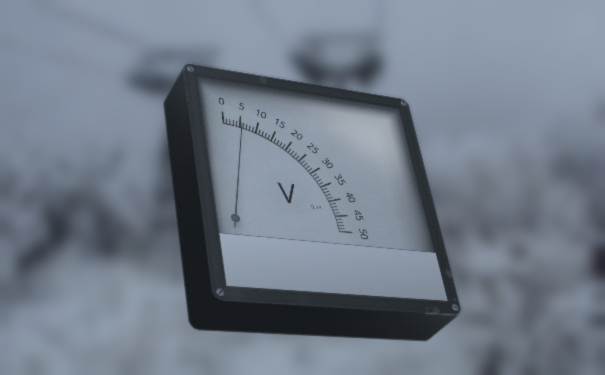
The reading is 5 V
